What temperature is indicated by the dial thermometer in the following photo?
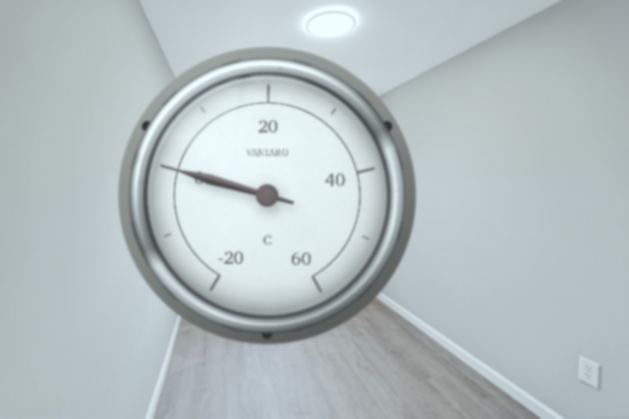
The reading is 0 °C
